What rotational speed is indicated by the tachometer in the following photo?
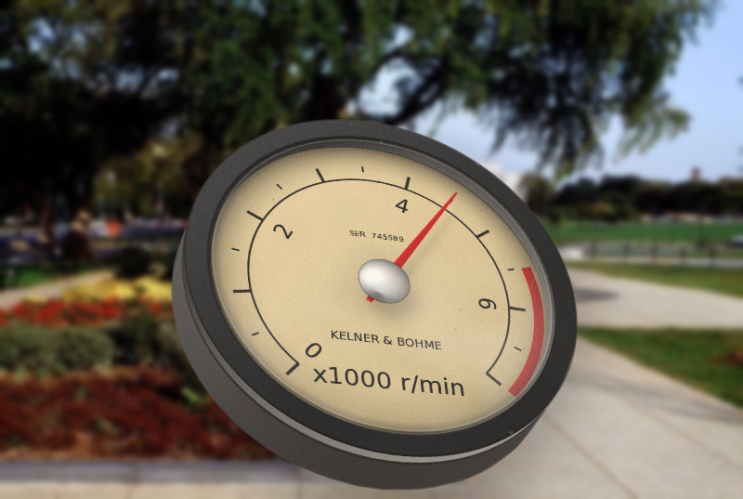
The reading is 4500 rpm
